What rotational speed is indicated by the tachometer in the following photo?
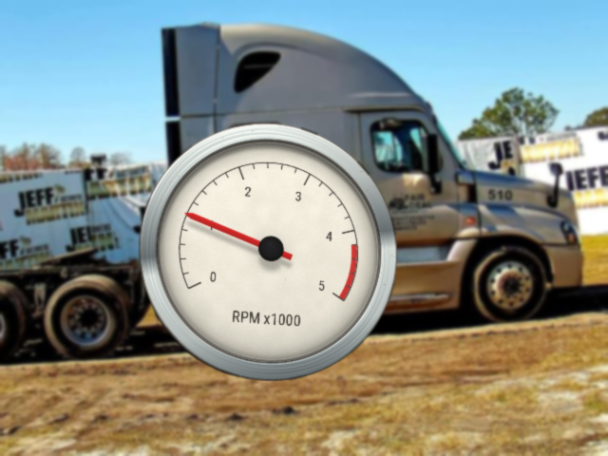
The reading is 1000 rpm
